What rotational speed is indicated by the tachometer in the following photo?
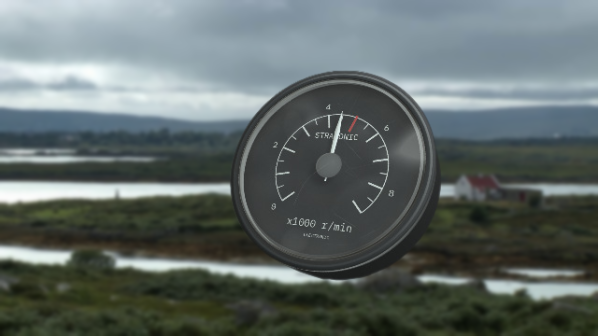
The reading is 4500 rpm
